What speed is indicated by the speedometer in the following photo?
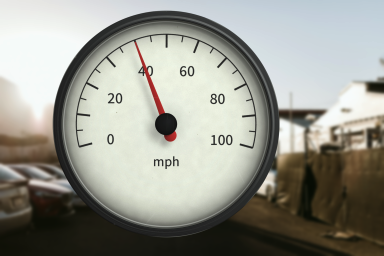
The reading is 40 mph
